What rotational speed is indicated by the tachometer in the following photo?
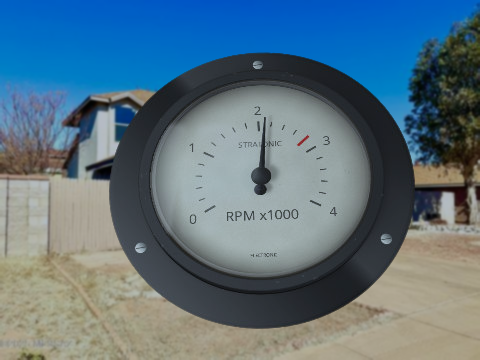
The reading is 2100 rpm
